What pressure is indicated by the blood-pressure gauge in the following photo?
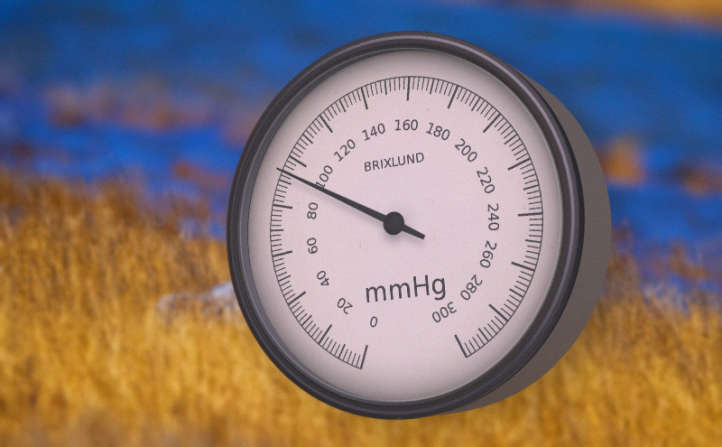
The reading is 94 mmHg
